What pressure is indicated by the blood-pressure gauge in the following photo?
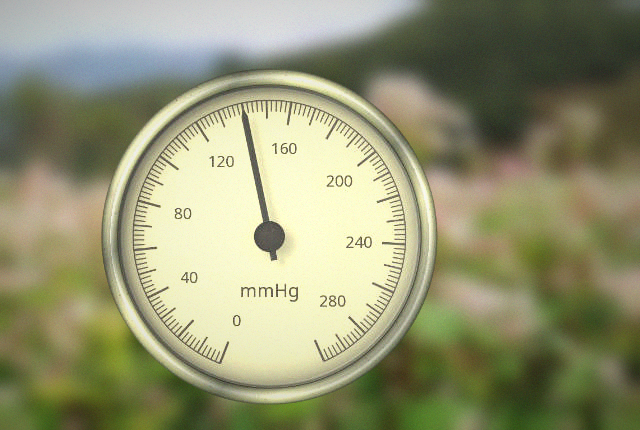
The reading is 140 mmHg
